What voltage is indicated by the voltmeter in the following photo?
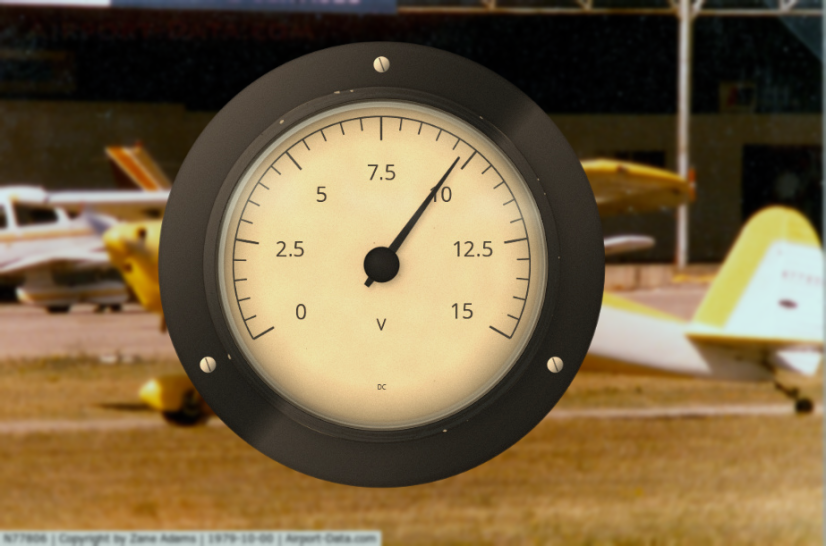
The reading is 9.75 V
